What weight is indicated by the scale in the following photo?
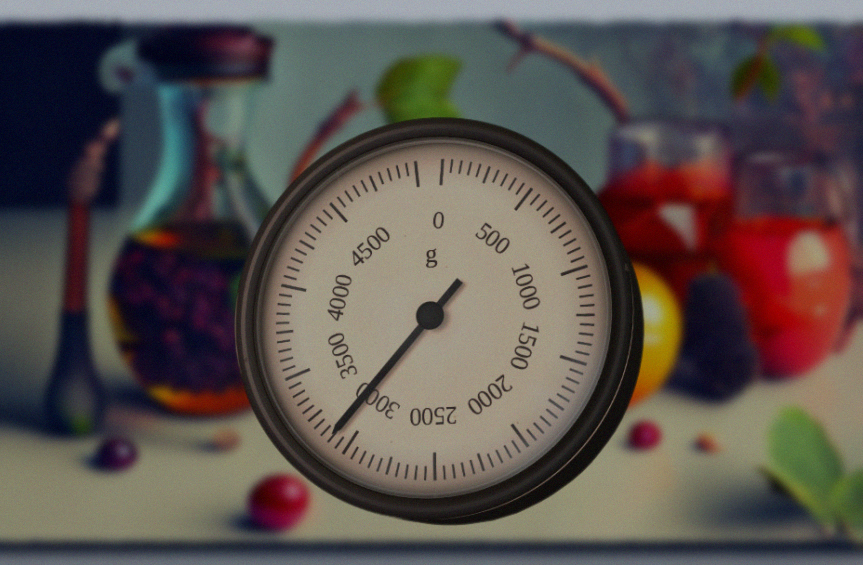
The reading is 3100 g
